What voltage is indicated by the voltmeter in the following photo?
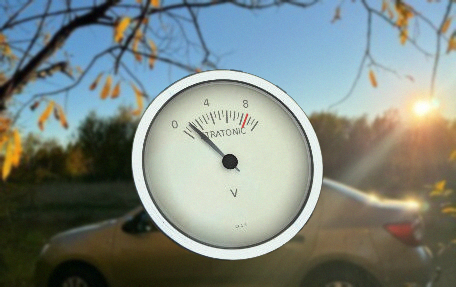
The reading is 1 V
